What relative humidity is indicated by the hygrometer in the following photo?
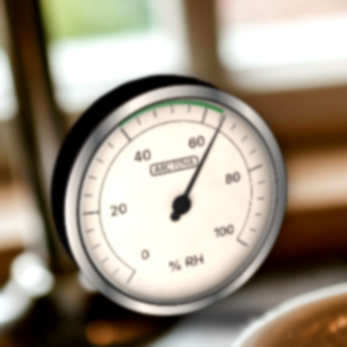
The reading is 64 %
